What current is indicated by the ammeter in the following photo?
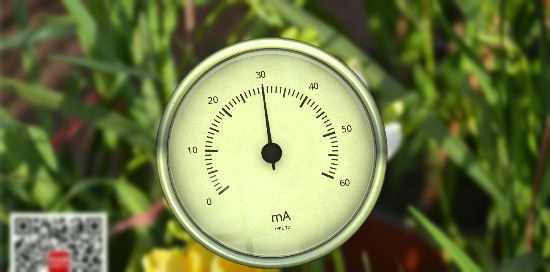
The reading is 30 mA
